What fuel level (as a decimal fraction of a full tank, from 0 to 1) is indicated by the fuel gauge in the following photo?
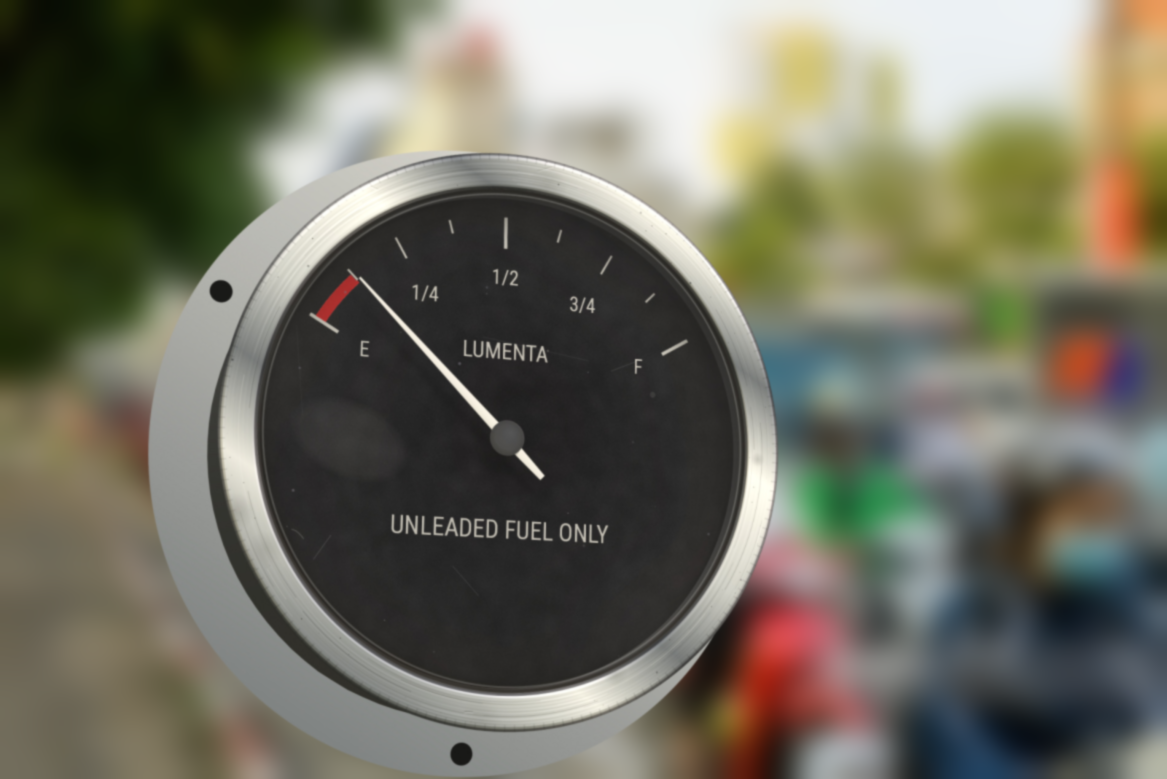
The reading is 0.125
